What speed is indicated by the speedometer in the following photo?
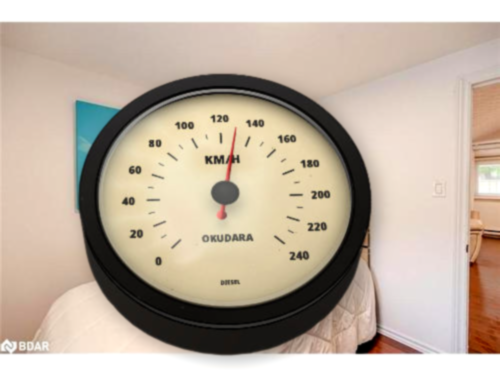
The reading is 130 km/h
